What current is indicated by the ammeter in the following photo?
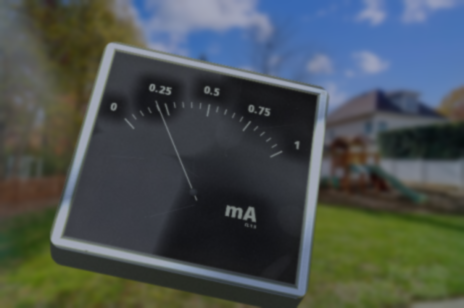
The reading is 0.2 mA
